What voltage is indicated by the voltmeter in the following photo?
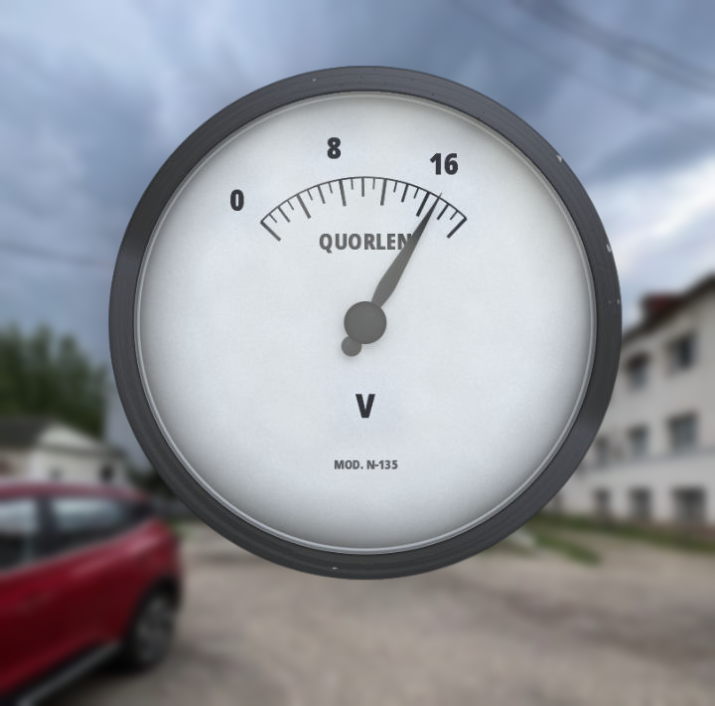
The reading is 17 V
